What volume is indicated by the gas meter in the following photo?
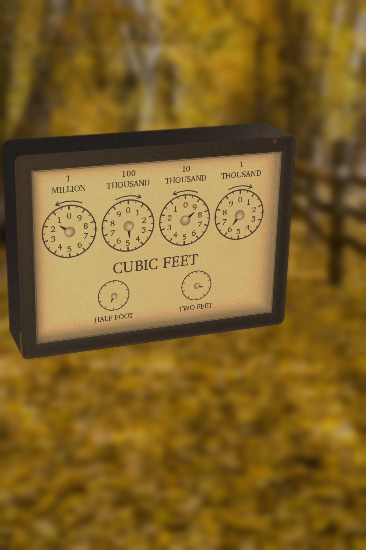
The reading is 148600 ft³
